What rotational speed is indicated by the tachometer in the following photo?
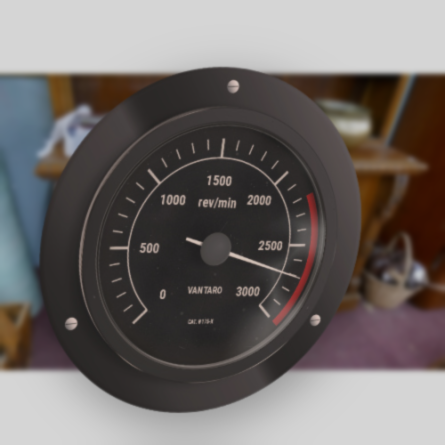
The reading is 2700 rpm
